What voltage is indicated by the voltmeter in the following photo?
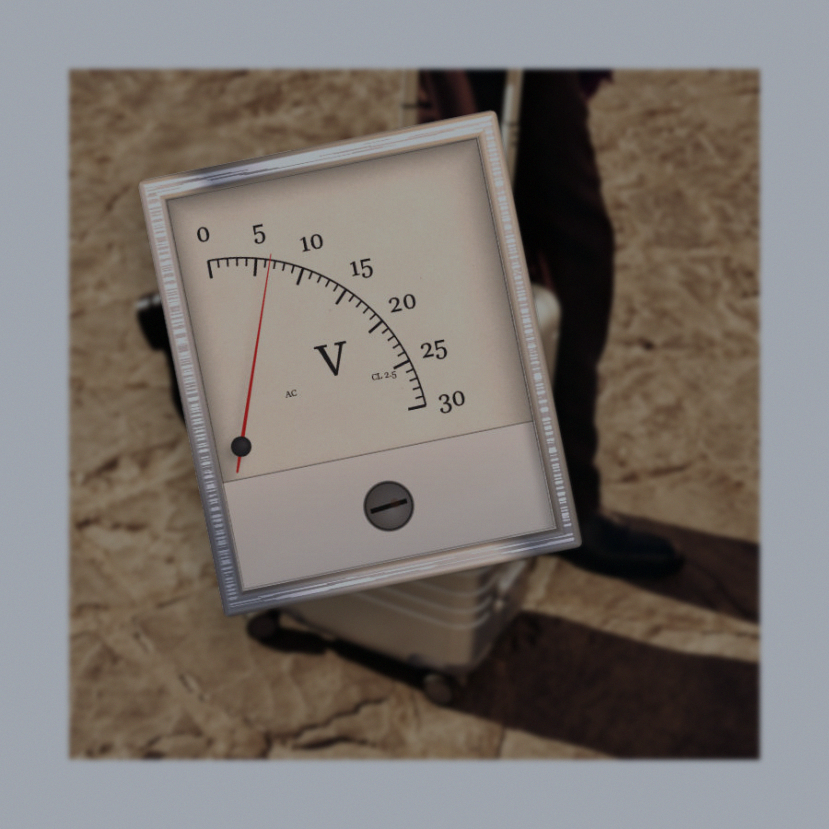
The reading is 6.5 V
